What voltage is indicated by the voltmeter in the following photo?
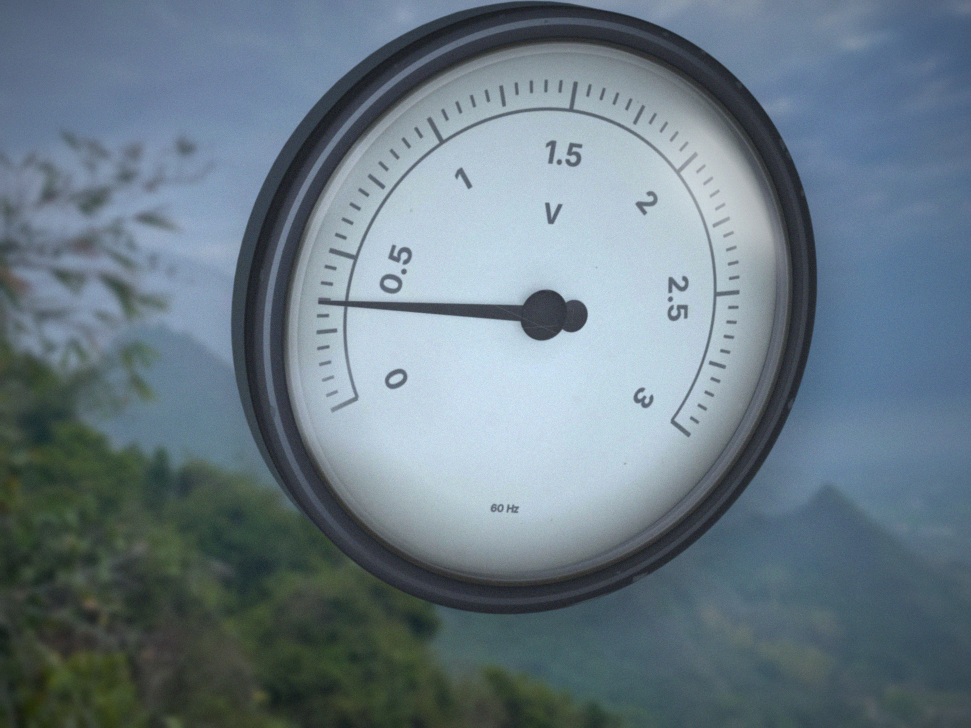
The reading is 0.35 V
